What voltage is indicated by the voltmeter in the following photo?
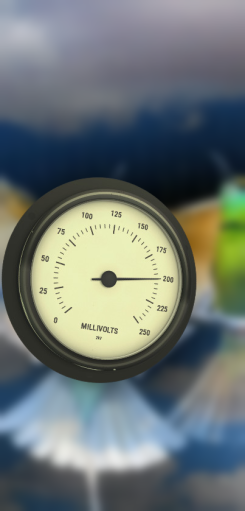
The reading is 200 mV
